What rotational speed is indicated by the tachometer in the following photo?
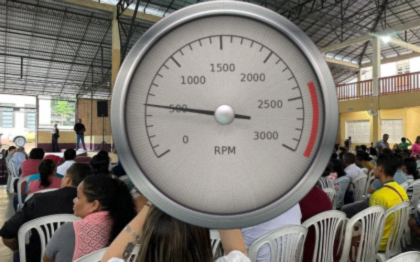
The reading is 500 rpm
